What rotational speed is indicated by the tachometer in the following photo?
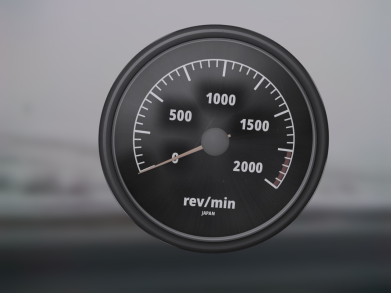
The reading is 0 rpm
